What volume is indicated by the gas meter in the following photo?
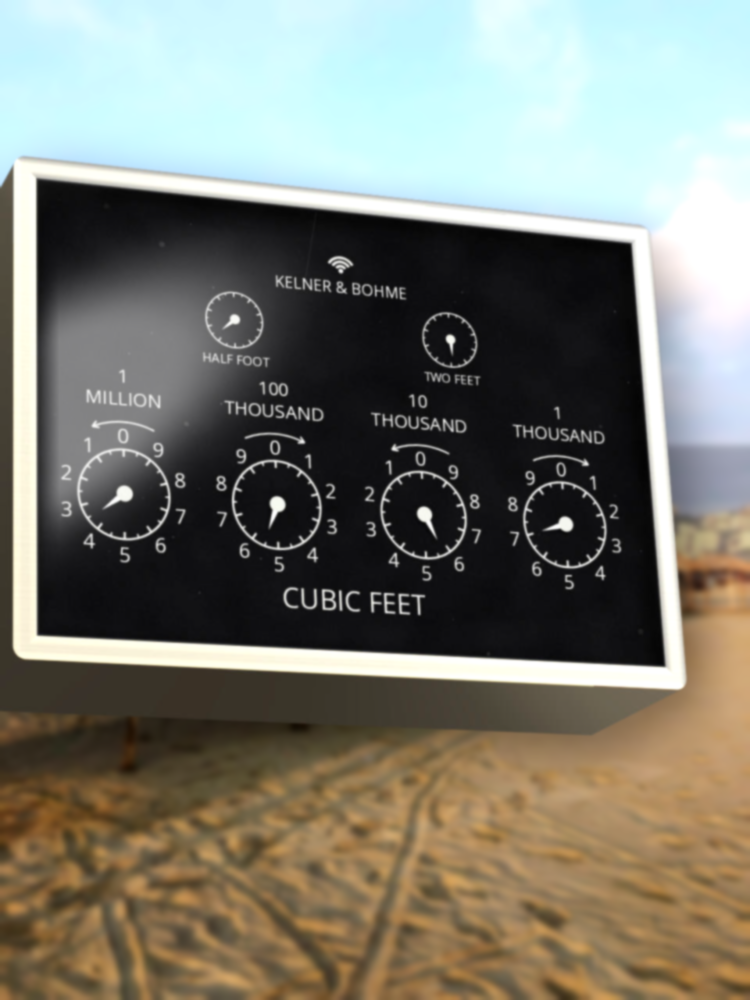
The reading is 355700 ft³
